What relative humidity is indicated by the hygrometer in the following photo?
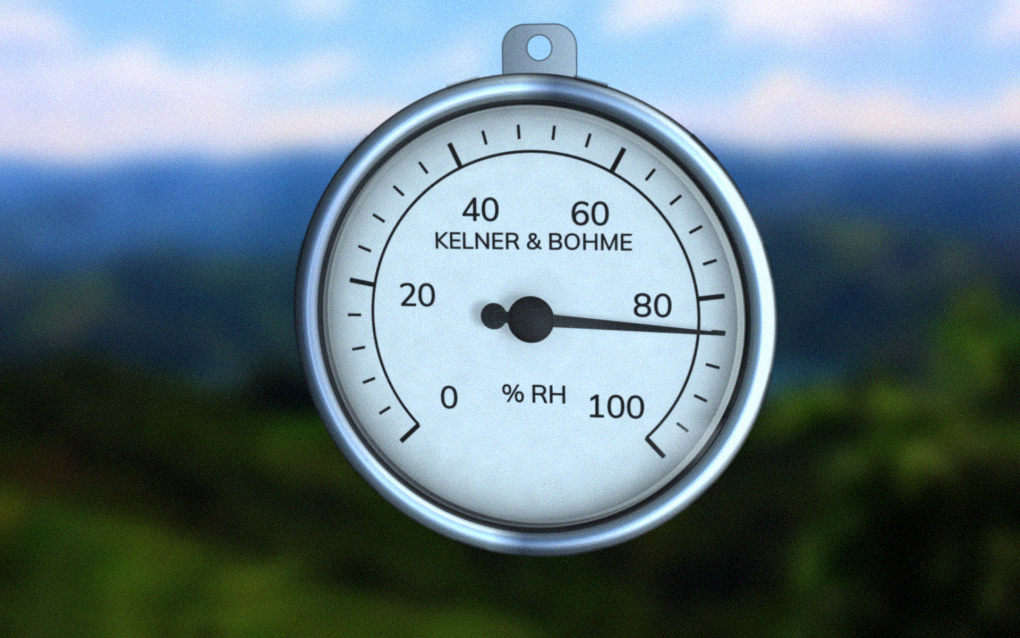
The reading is 84 %
